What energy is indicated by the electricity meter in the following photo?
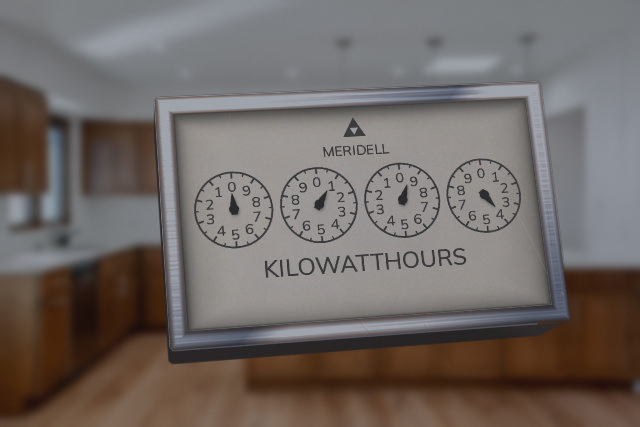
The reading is 94 kWh
